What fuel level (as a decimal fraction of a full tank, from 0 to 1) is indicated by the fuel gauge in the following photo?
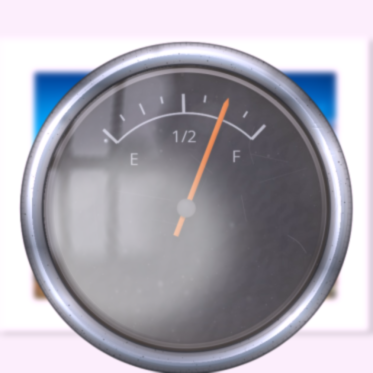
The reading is 0.75
